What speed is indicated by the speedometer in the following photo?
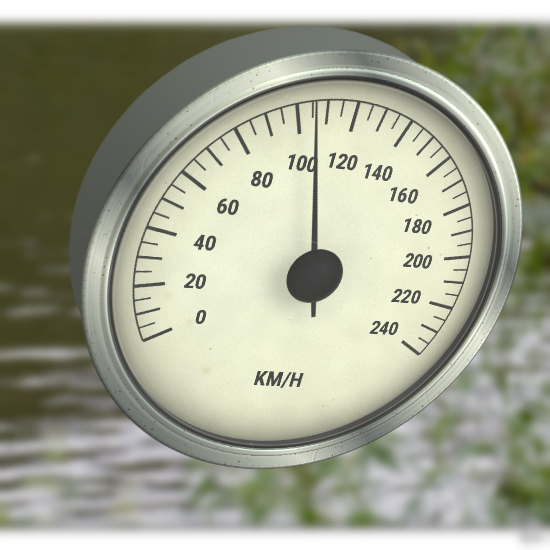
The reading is 105 km/h
